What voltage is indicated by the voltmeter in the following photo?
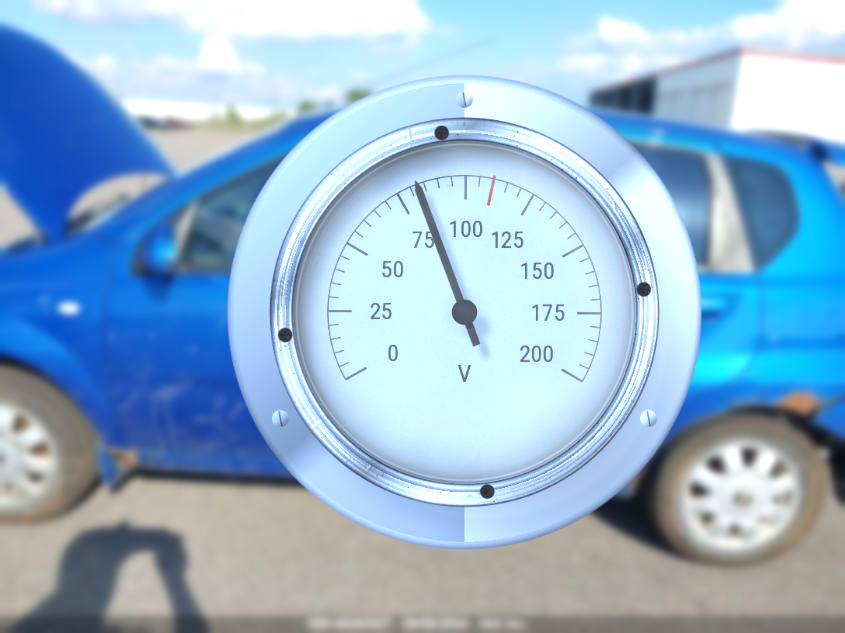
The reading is 82.5 V
